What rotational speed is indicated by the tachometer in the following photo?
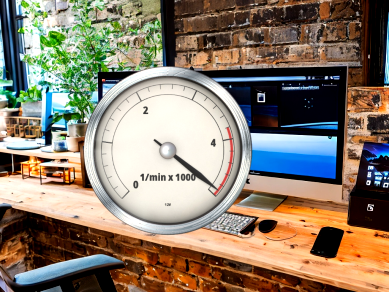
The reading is 4900 rpm
